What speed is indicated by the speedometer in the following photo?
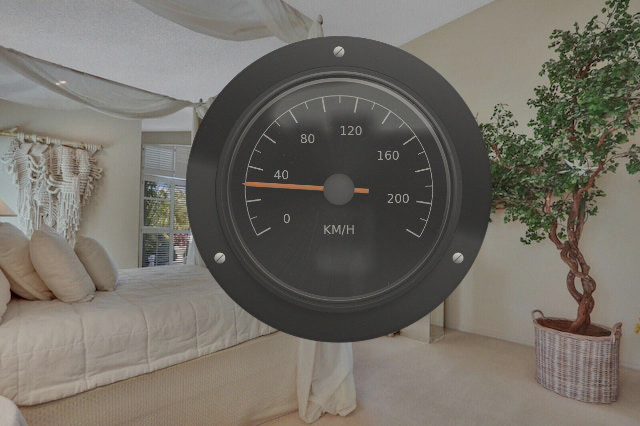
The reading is 30 km/h
